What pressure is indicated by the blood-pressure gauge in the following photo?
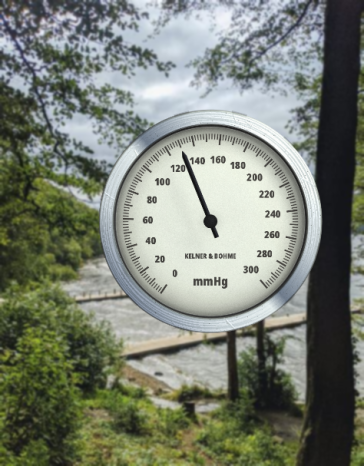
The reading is 130 mmHg
